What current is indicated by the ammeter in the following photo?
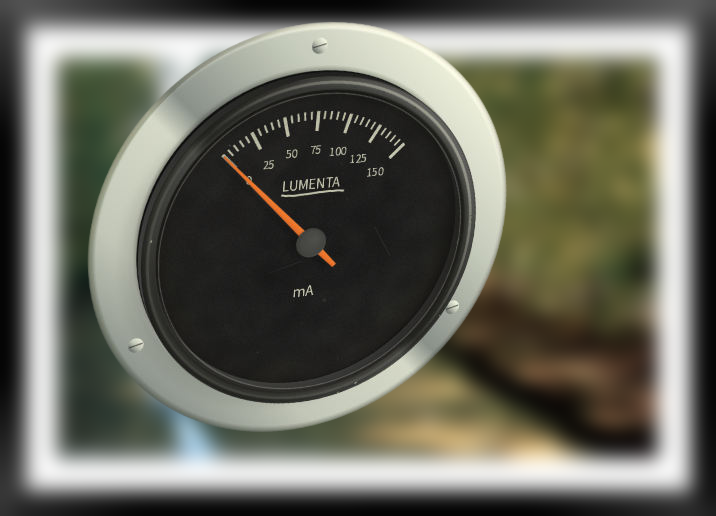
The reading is 0 mA
